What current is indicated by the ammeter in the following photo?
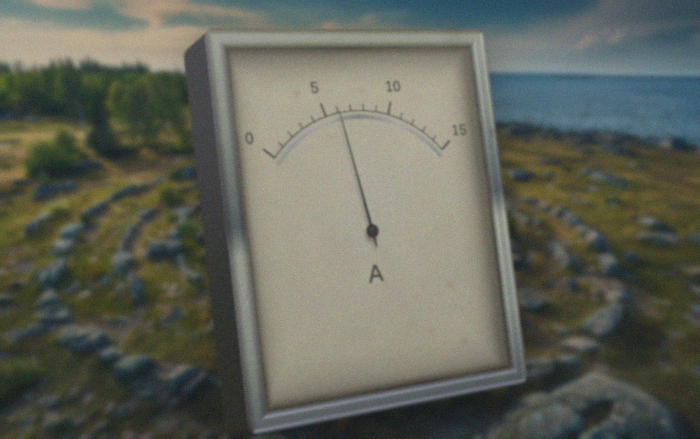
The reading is 6 A
